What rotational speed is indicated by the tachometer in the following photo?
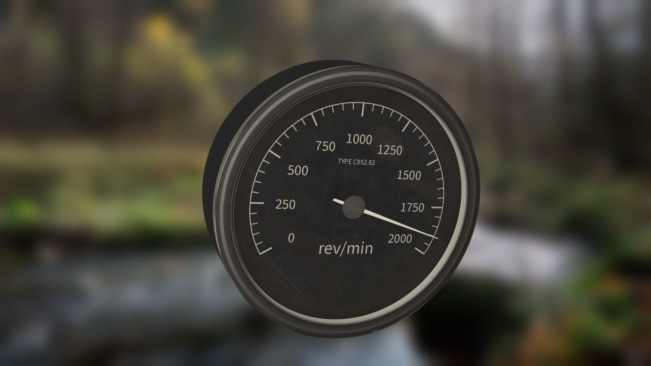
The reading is 1900 rpm
